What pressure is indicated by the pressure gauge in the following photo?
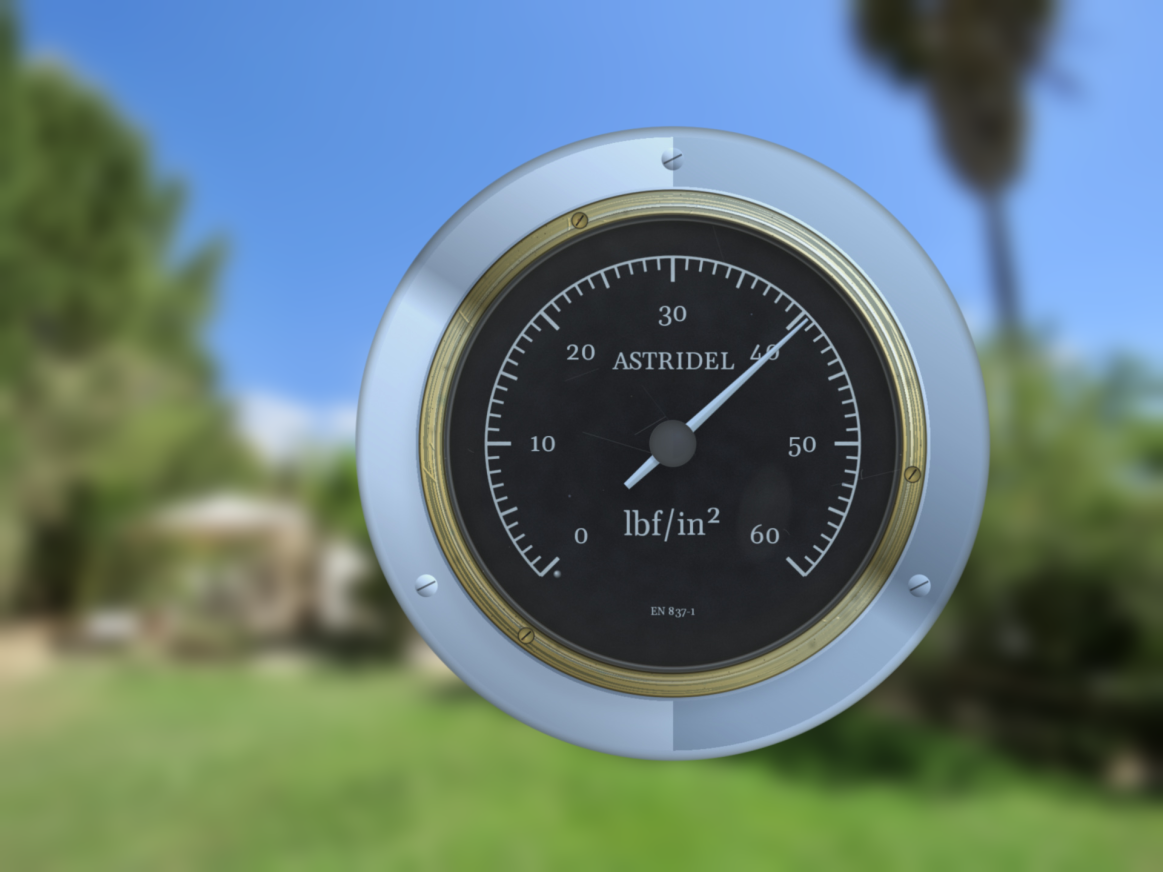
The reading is 40.5 psi
